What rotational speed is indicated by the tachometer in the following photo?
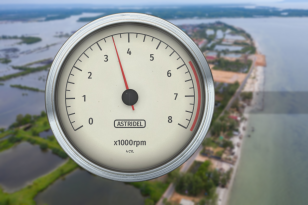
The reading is 3500 rpm
